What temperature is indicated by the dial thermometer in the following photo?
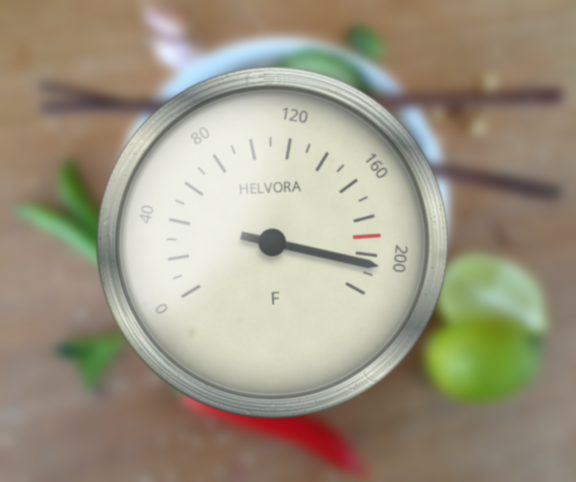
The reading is 205 °F
